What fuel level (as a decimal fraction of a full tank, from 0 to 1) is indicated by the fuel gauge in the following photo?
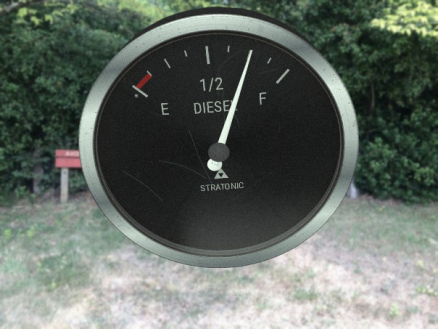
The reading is 0.75
